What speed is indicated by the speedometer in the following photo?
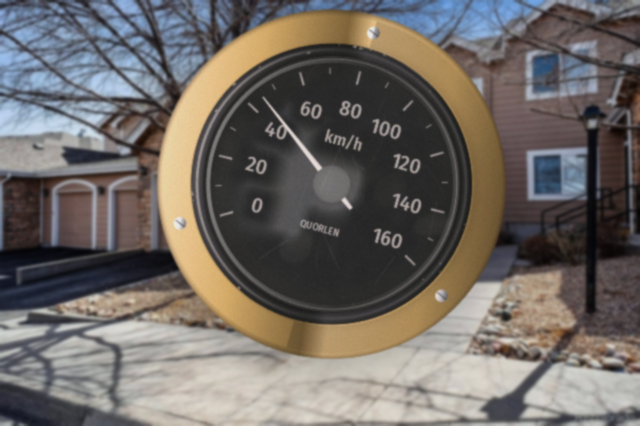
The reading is 45 km/h
